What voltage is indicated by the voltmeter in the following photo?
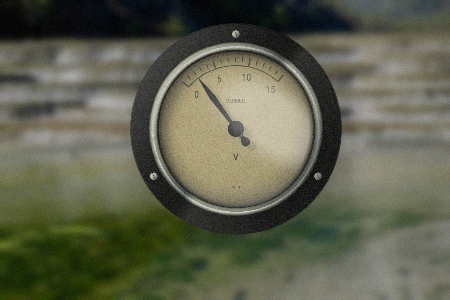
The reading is 2 V
